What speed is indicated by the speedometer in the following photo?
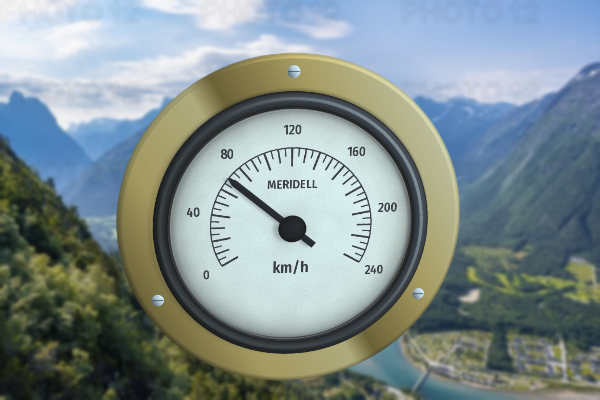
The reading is 70 km/h
